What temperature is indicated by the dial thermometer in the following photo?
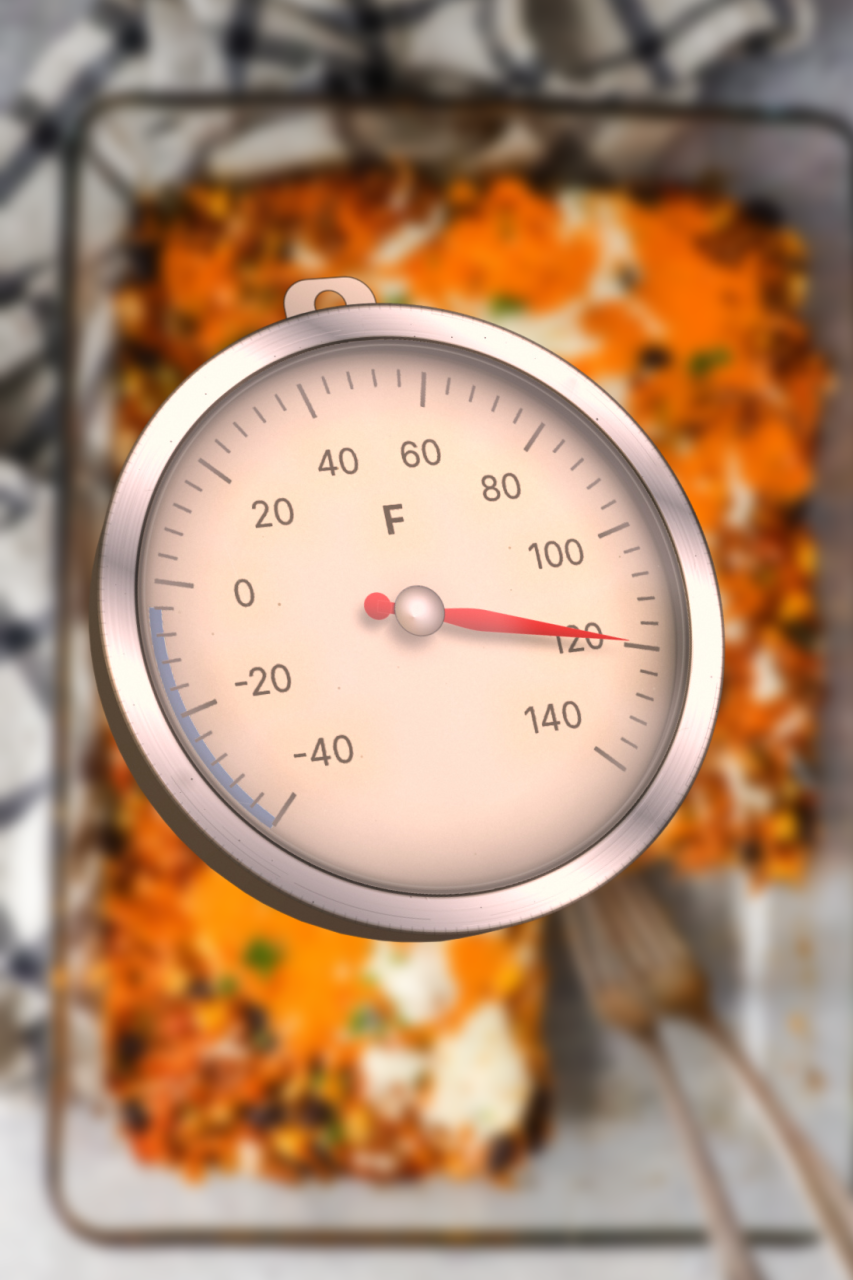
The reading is 120 °F
